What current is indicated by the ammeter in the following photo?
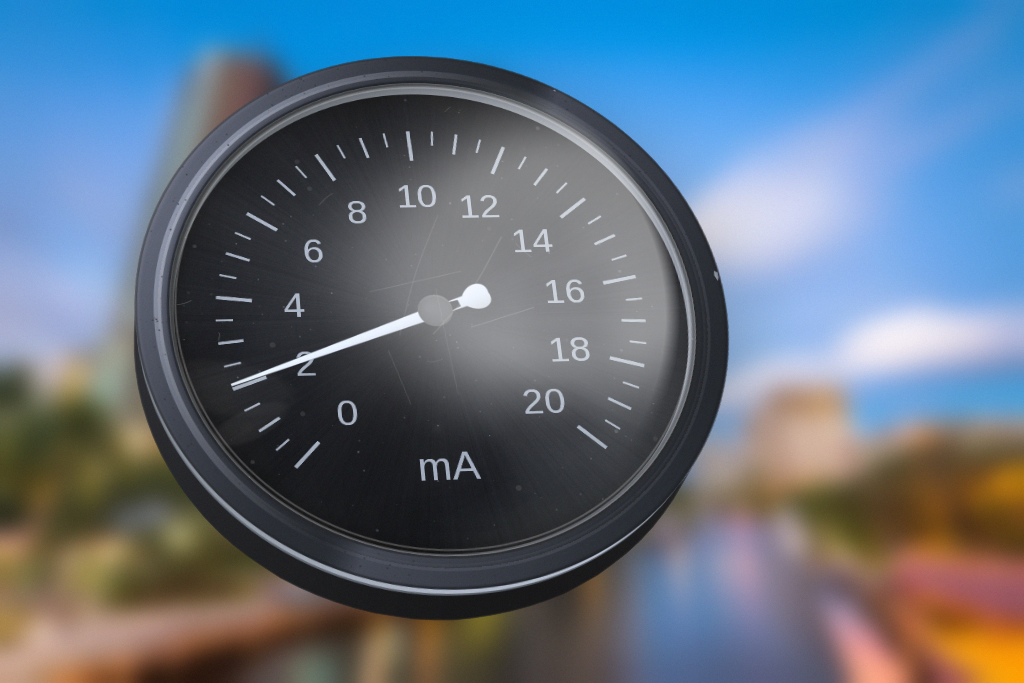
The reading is 2 mA
